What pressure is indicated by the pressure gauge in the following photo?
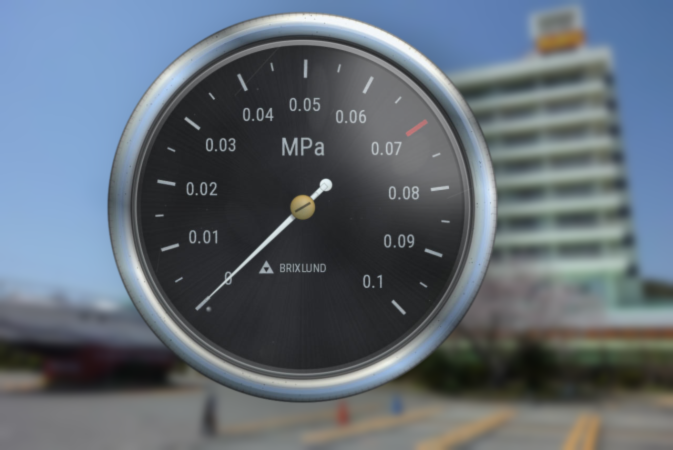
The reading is 0 MPa
